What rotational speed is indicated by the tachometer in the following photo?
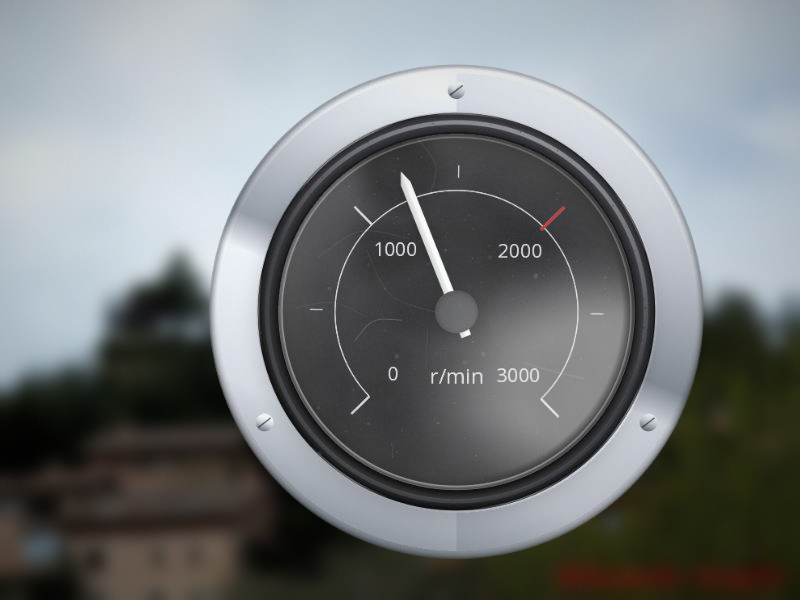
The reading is 1250 rpm
